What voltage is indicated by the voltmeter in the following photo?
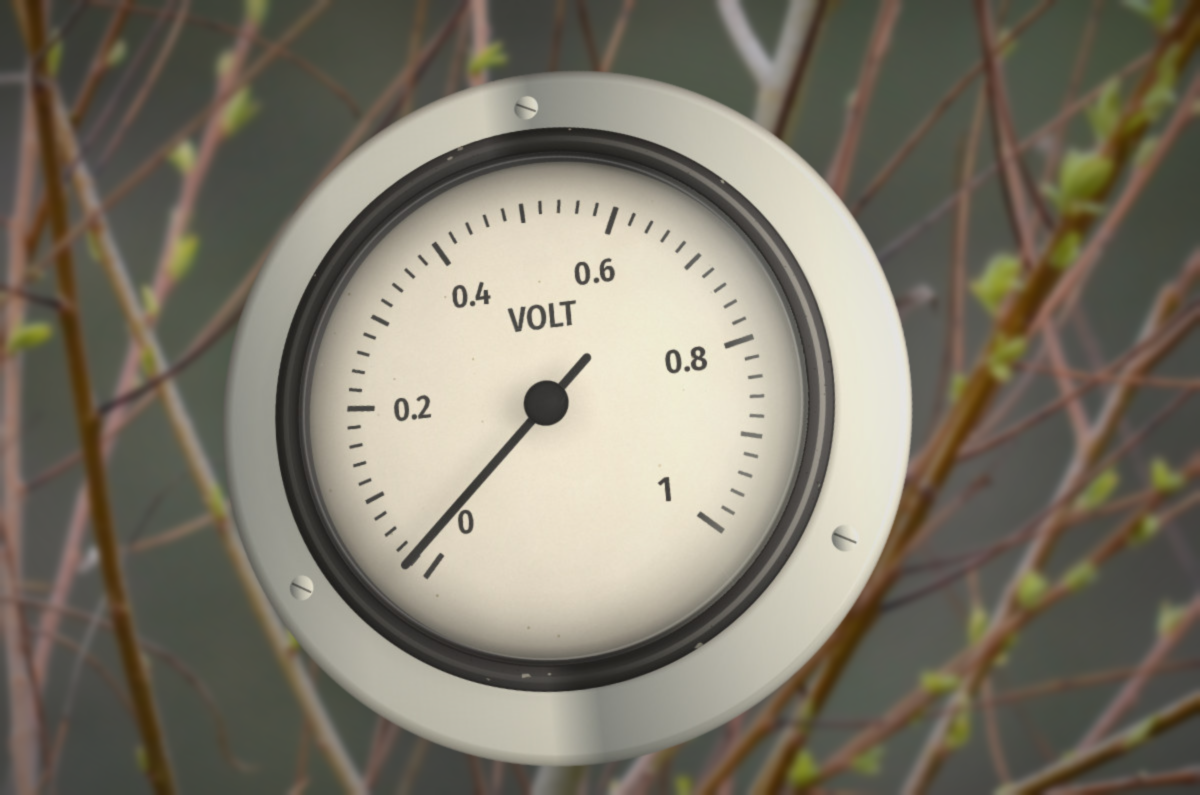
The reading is 0.02 V
